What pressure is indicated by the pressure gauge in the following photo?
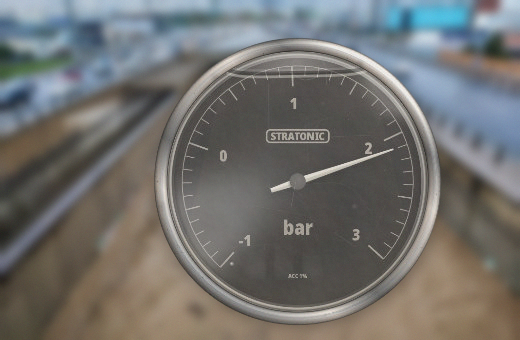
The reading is 2.1 bar
